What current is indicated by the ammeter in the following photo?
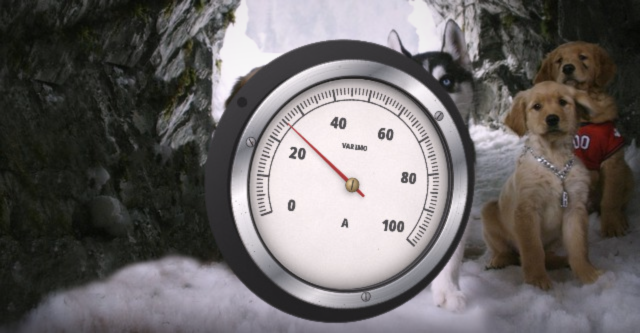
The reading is 25 A
